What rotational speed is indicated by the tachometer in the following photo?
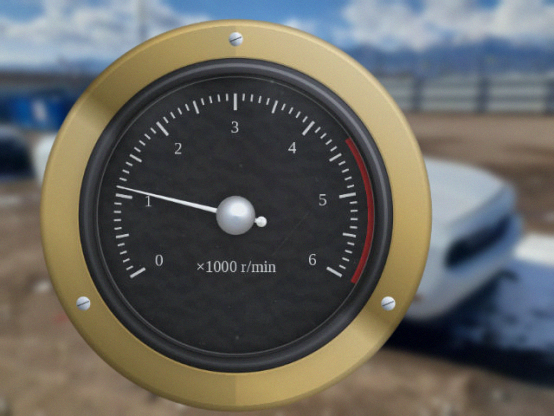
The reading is 1100 rpm
